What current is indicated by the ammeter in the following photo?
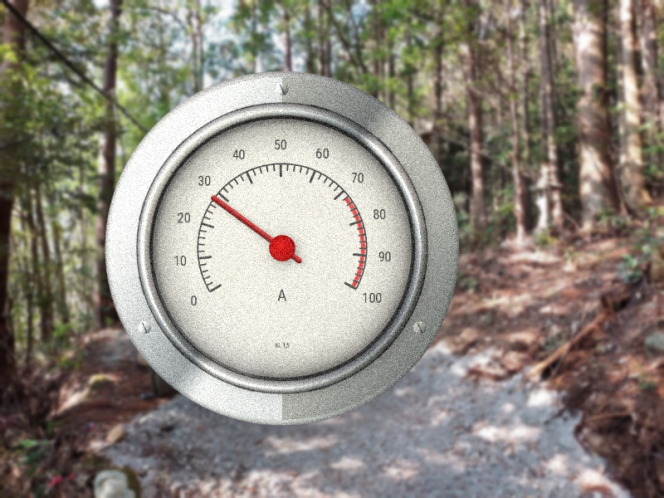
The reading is 28 A
